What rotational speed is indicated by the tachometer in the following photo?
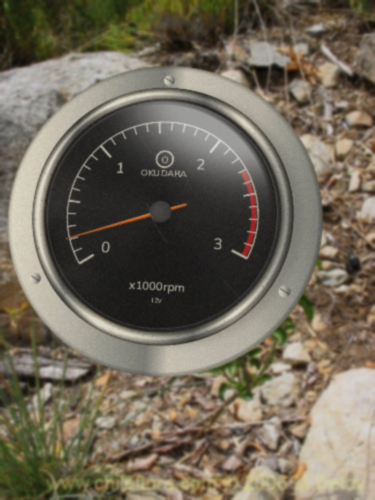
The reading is 200 rpm
